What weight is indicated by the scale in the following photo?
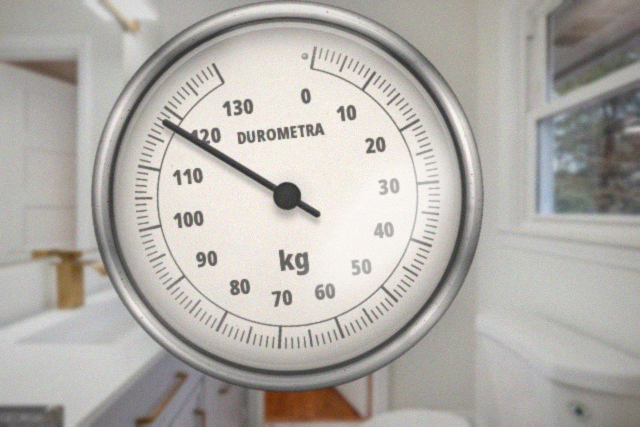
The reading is 118 kg
